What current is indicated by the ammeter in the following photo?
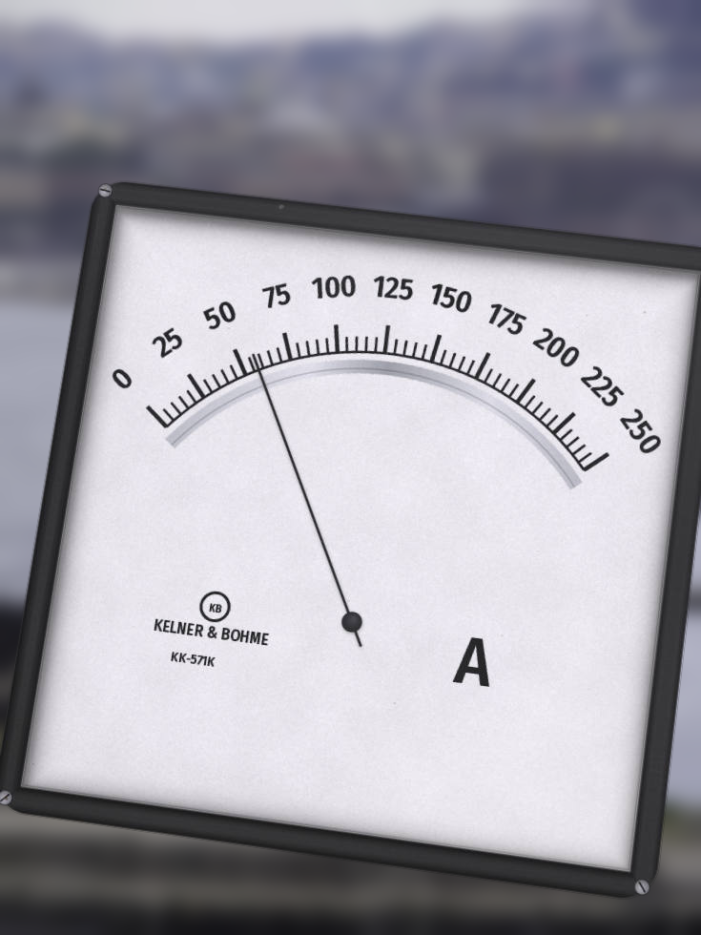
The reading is 57.5 A
